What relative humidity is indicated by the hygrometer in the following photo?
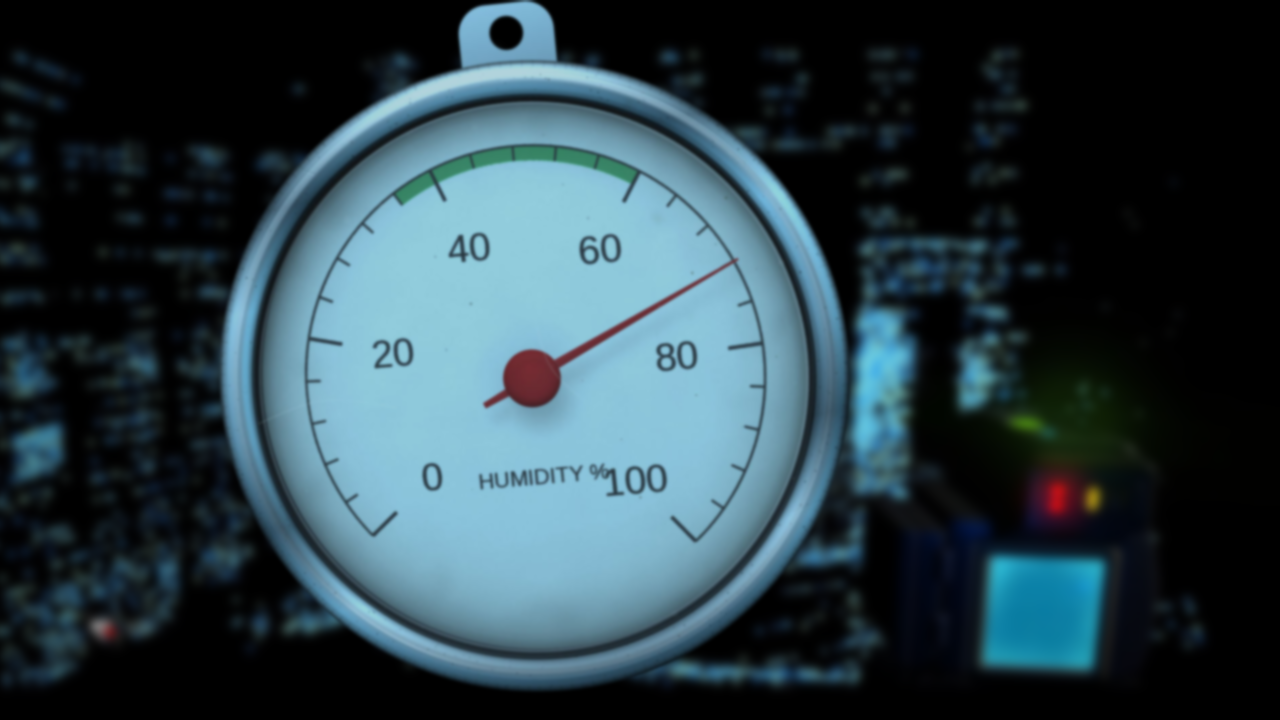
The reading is 72 %
